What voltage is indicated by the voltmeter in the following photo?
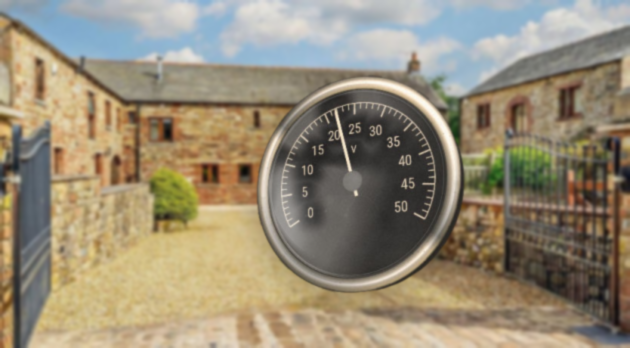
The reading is 22 V
